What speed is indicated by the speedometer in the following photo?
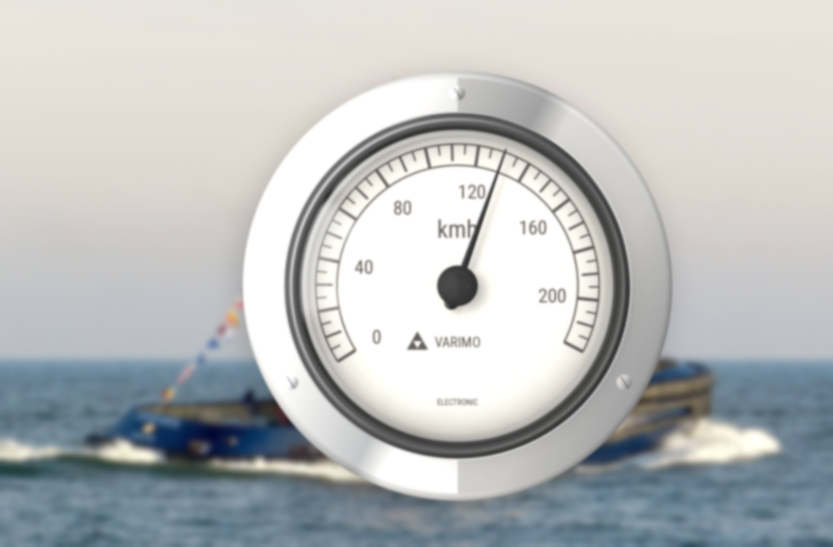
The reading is 130 km/h
